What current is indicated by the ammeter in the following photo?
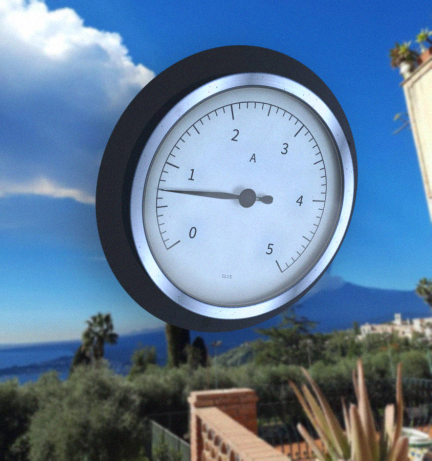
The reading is 0.7 A
